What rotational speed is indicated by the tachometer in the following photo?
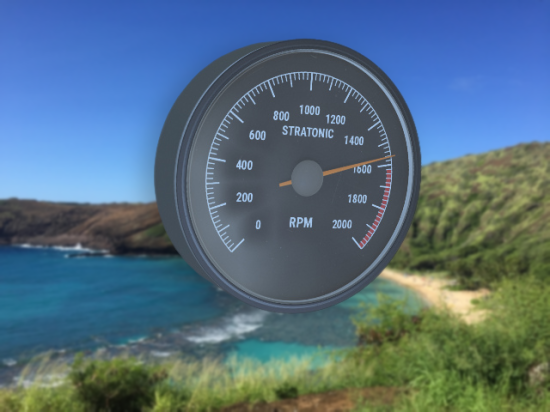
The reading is 1560 rpm
